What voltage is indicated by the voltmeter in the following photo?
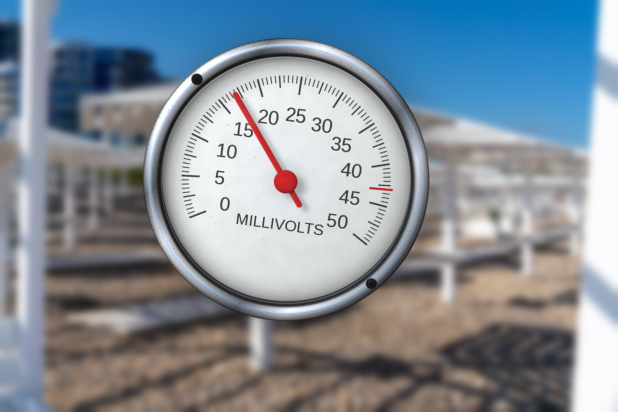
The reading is 17 mV
